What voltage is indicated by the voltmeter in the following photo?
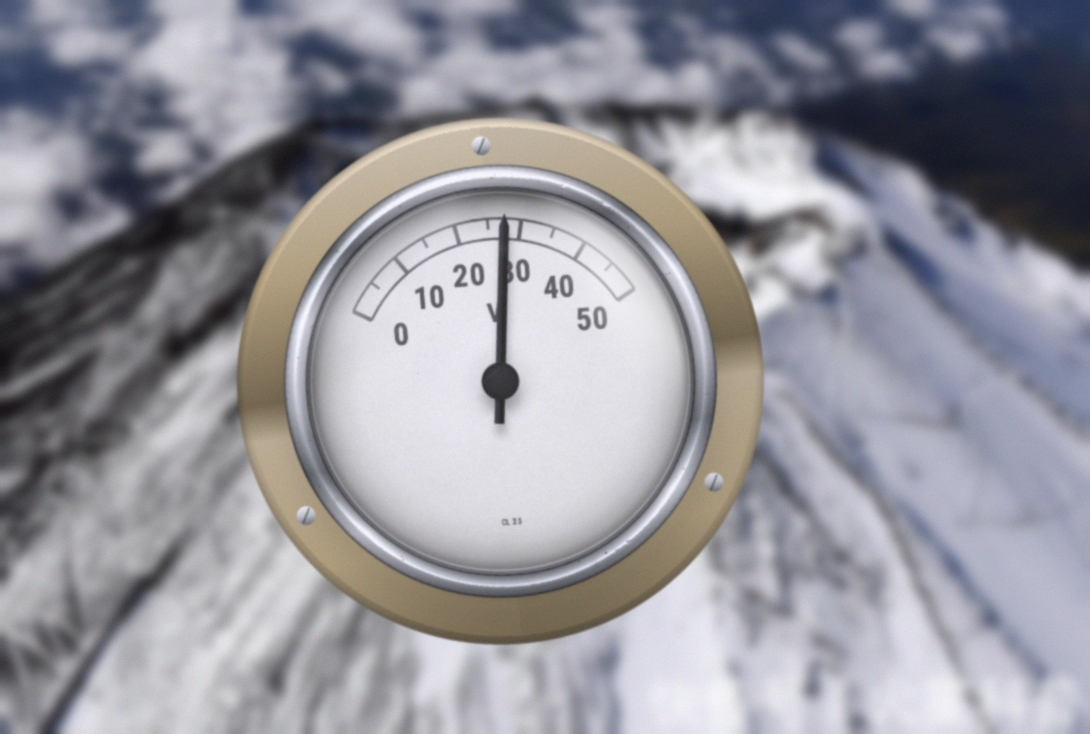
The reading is 27.5 V
